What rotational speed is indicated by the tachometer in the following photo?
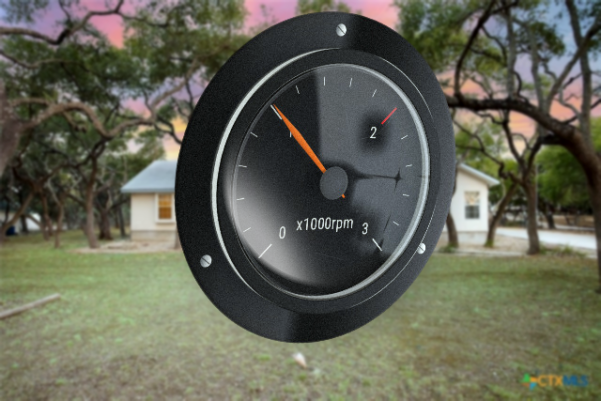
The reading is 1000 rpm
